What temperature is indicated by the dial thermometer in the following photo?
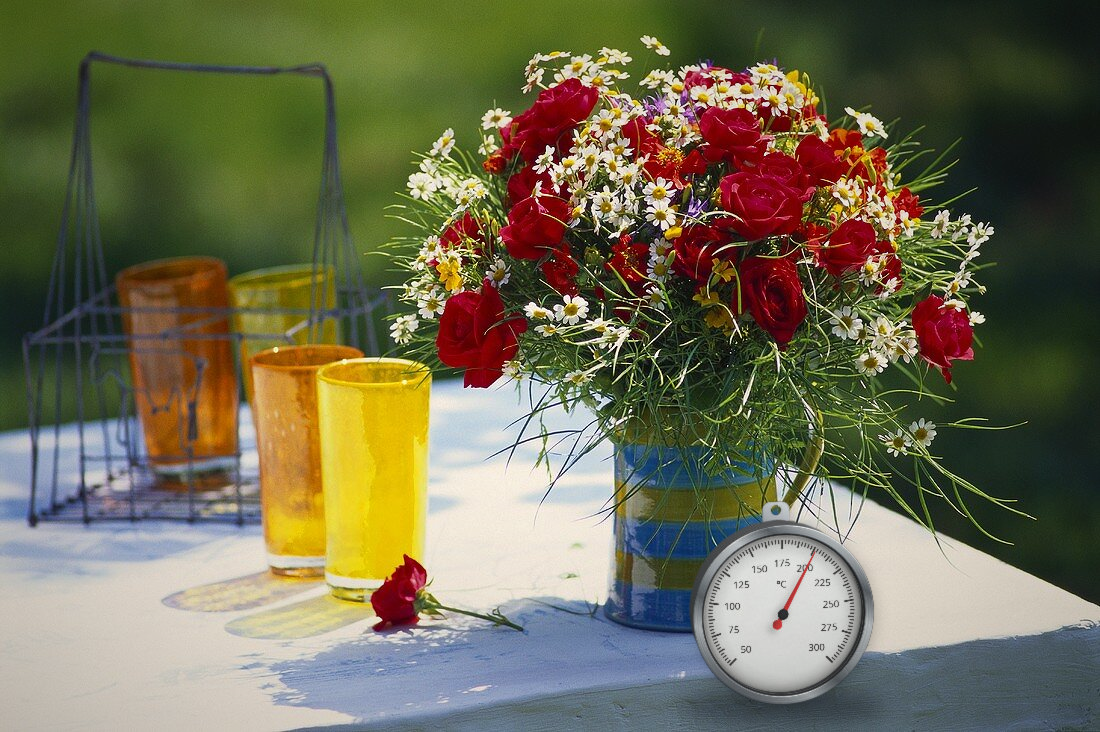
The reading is 200 °C
